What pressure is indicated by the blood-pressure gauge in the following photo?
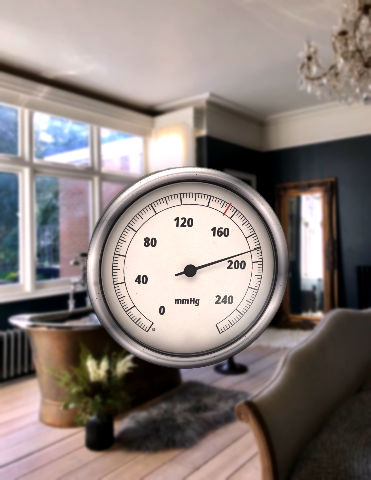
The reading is 190 mmHg
